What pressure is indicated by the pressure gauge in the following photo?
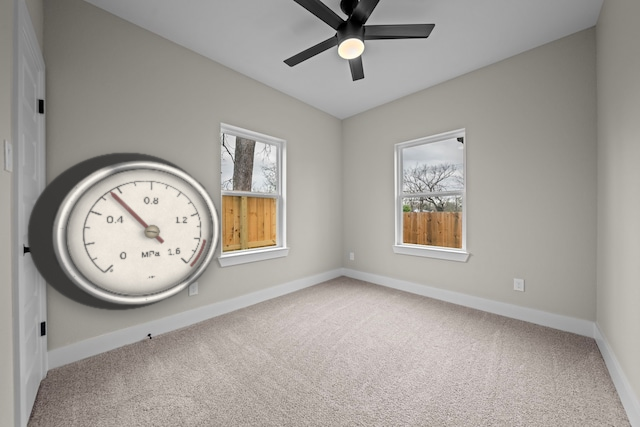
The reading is 0.55 MPa
